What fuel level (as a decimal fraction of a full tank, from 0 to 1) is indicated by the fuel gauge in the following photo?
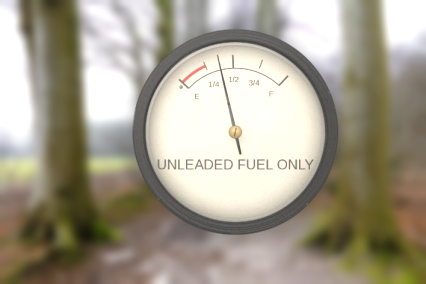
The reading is 0.375
